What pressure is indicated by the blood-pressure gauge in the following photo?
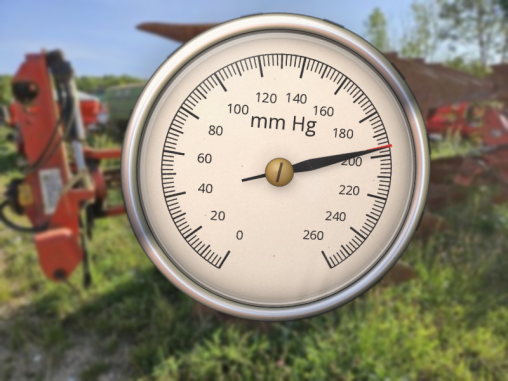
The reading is 196 mmHg
